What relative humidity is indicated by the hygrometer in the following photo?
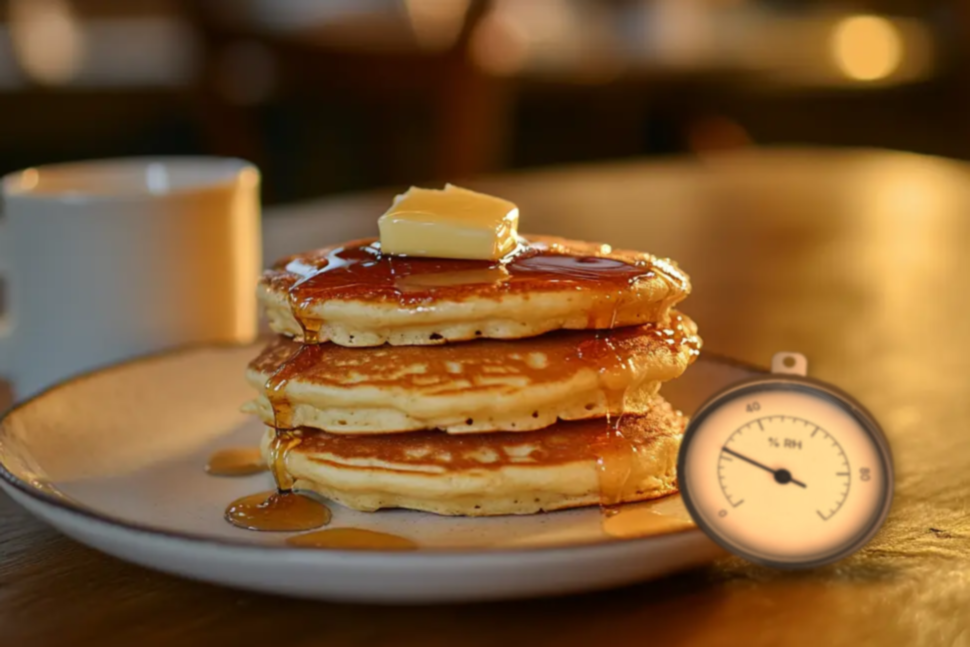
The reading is 24 %
